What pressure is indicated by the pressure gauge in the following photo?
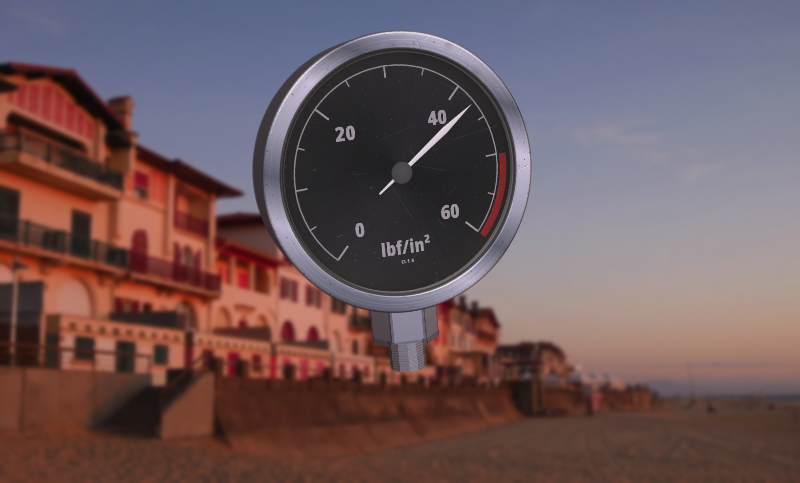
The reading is 42.5 psi
